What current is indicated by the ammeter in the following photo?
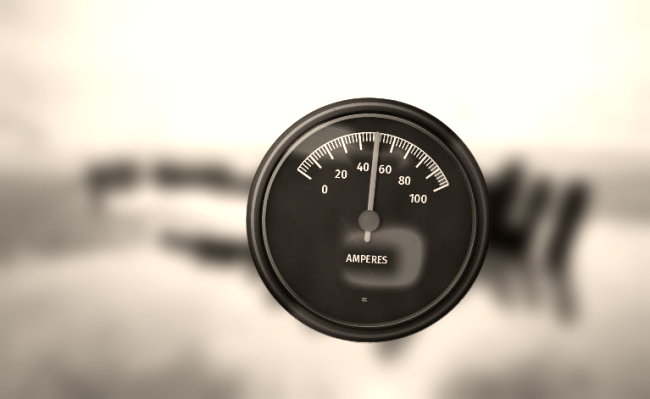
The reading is 50 A
